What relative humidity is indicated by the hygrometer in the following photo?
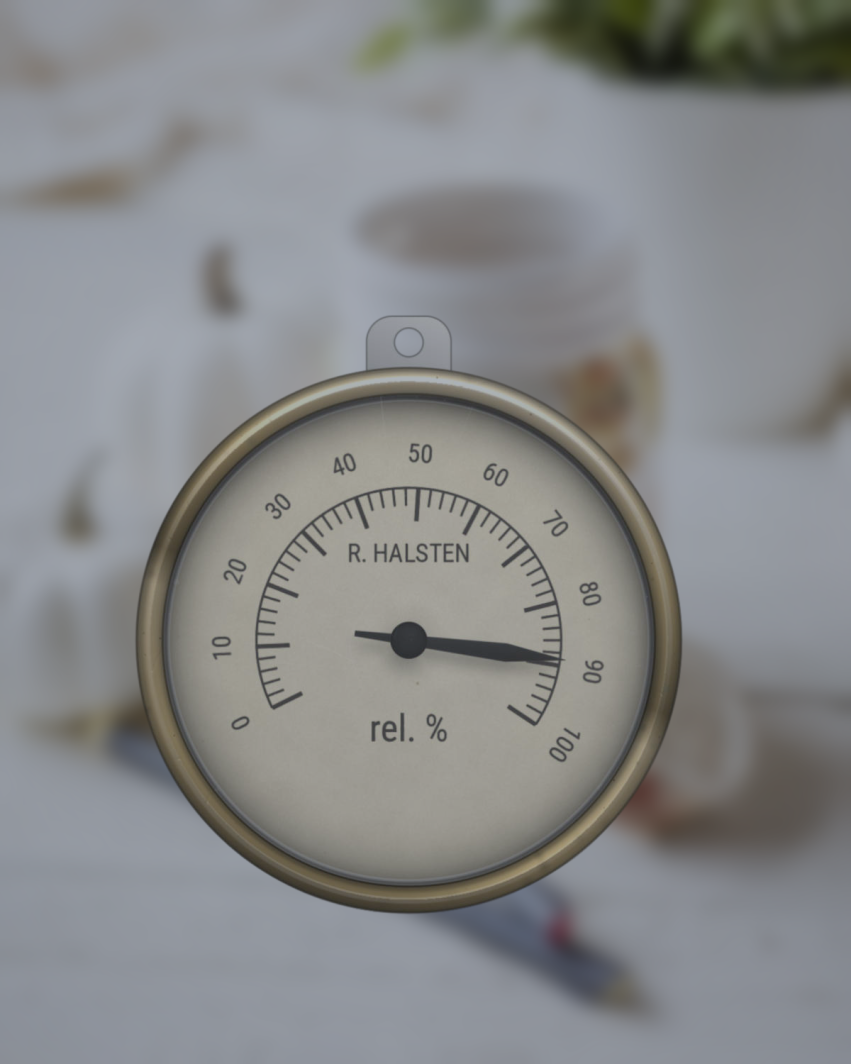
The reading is 89 %
